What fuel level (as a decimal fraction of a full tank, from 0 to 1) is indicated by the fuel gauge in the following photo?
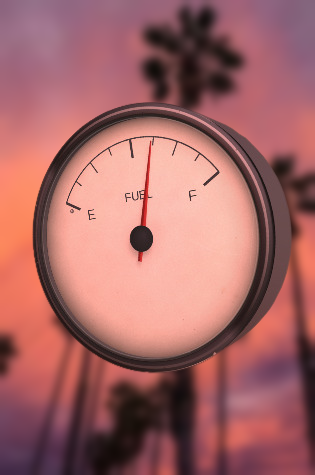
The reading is 0.625
